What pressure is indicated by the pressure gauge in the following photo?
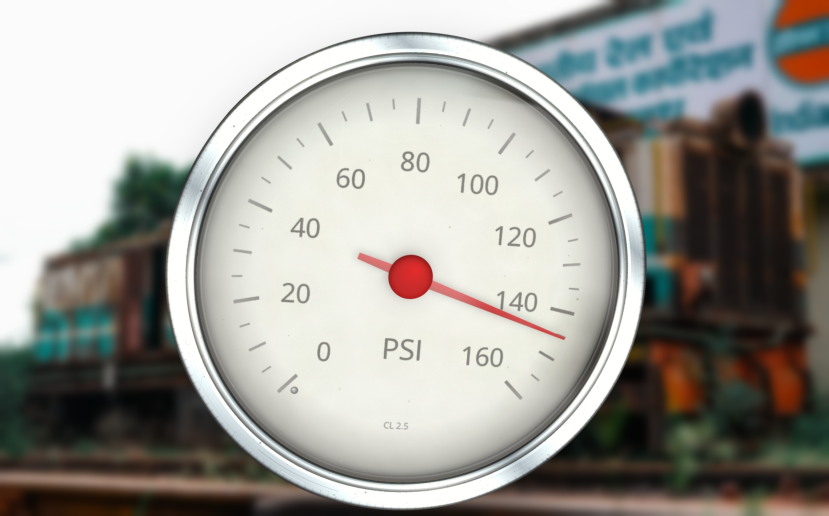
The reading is 145 psi
